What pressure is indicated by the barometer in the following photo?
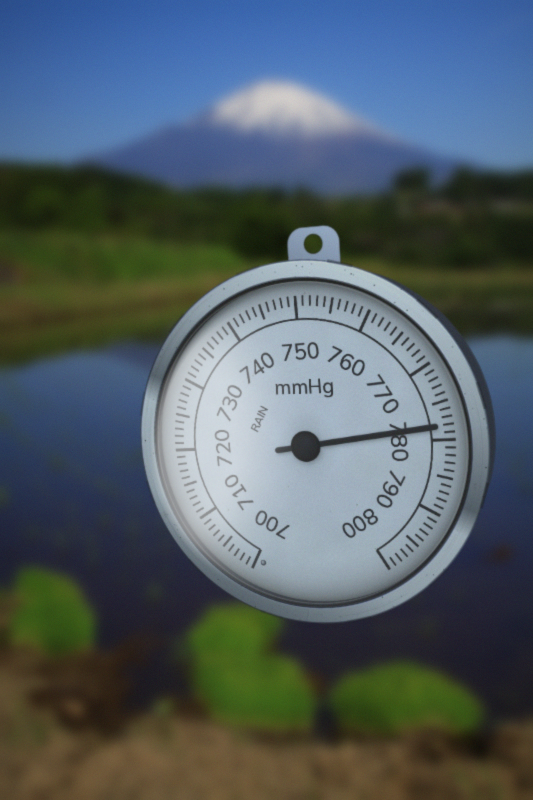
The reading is 778 mmHg
